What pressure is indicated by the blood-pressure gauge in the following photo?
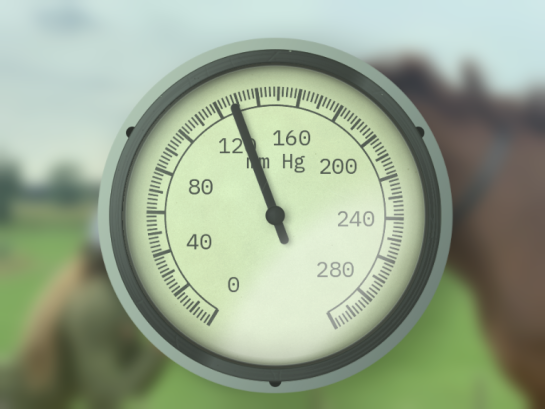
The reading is 128 mmHg
